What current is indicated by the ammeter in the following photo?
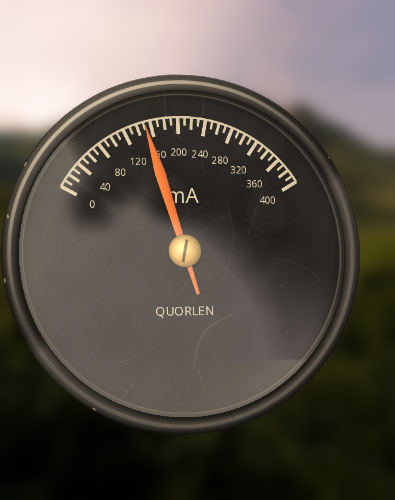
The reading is 150 mA
